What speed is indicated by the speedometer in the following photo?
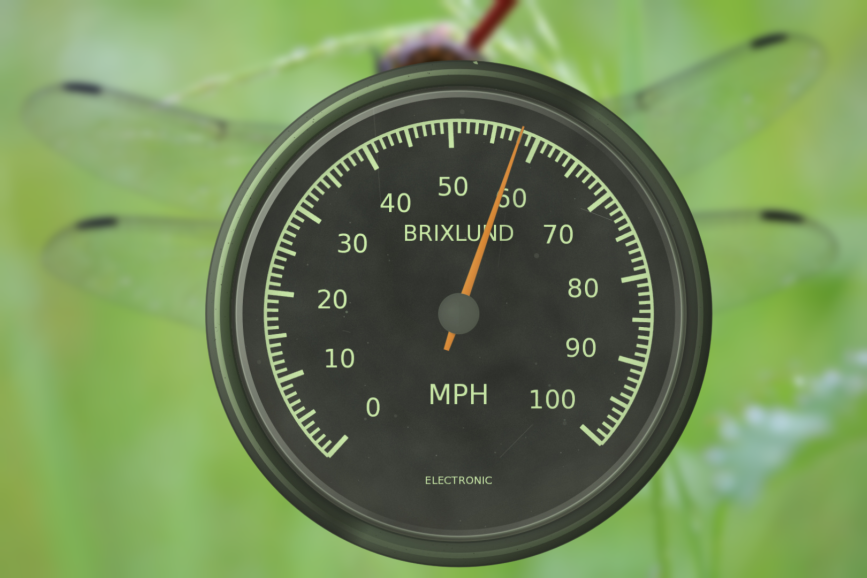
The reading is 58 mph
